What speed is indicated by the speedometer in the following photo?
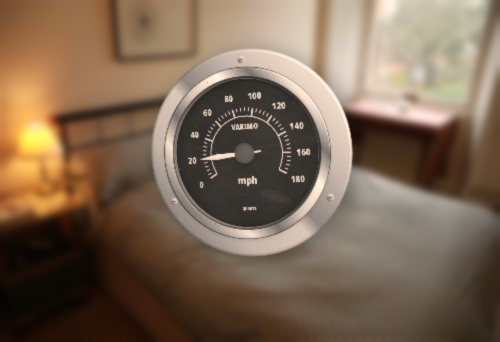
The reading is 20 mph
